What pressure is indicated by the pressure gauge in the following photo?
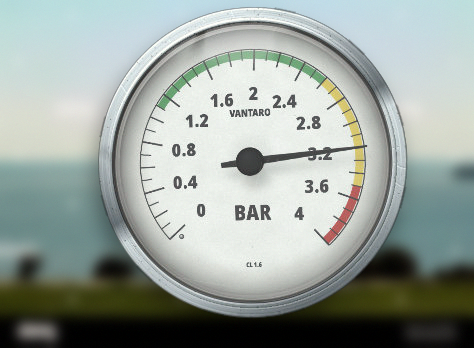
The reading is 3.2 bar
